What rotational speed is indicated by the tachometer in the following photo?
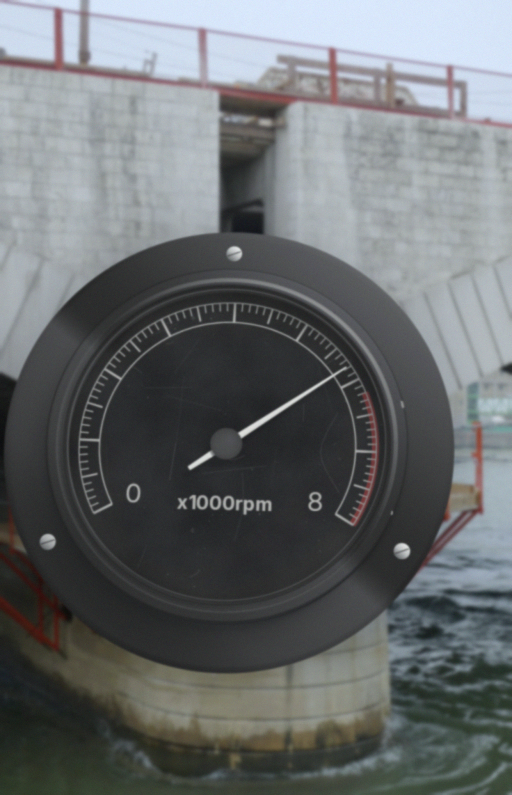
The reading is 5800 rpm
